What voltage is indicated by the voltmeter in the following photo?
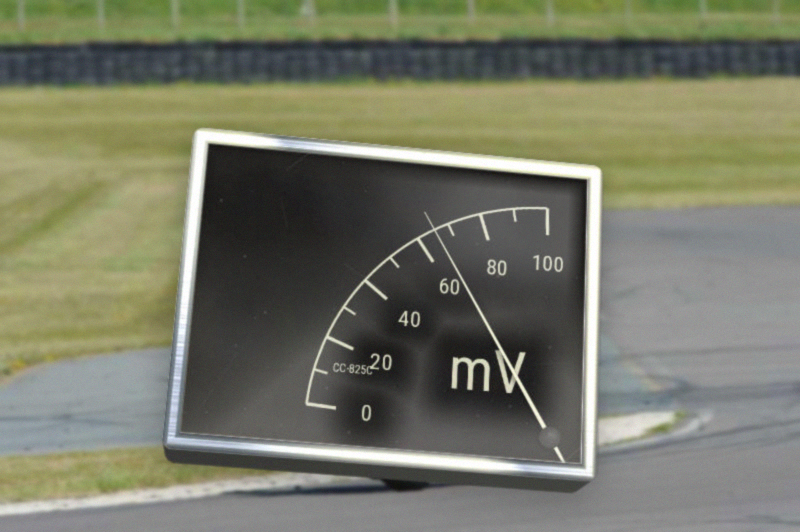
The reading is 65 mV
